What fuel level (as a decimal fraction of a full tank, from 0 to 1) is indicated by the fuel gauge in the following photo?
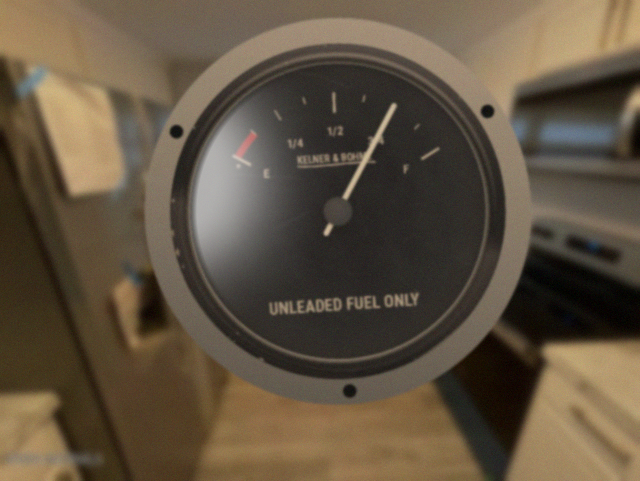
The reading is 0.75
